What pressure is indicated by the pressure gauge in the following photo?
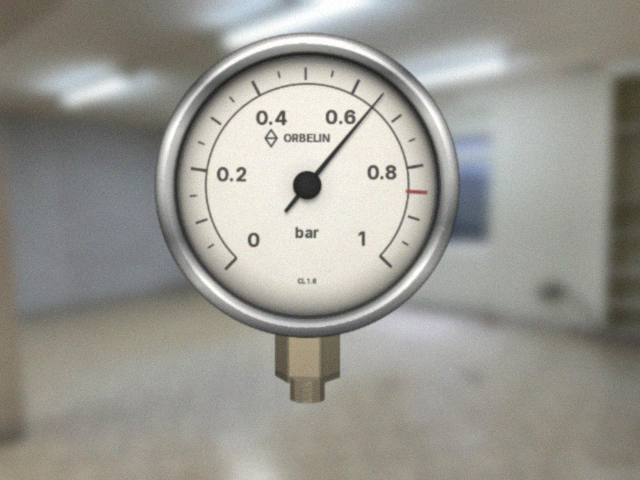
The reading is 0.65 bar
